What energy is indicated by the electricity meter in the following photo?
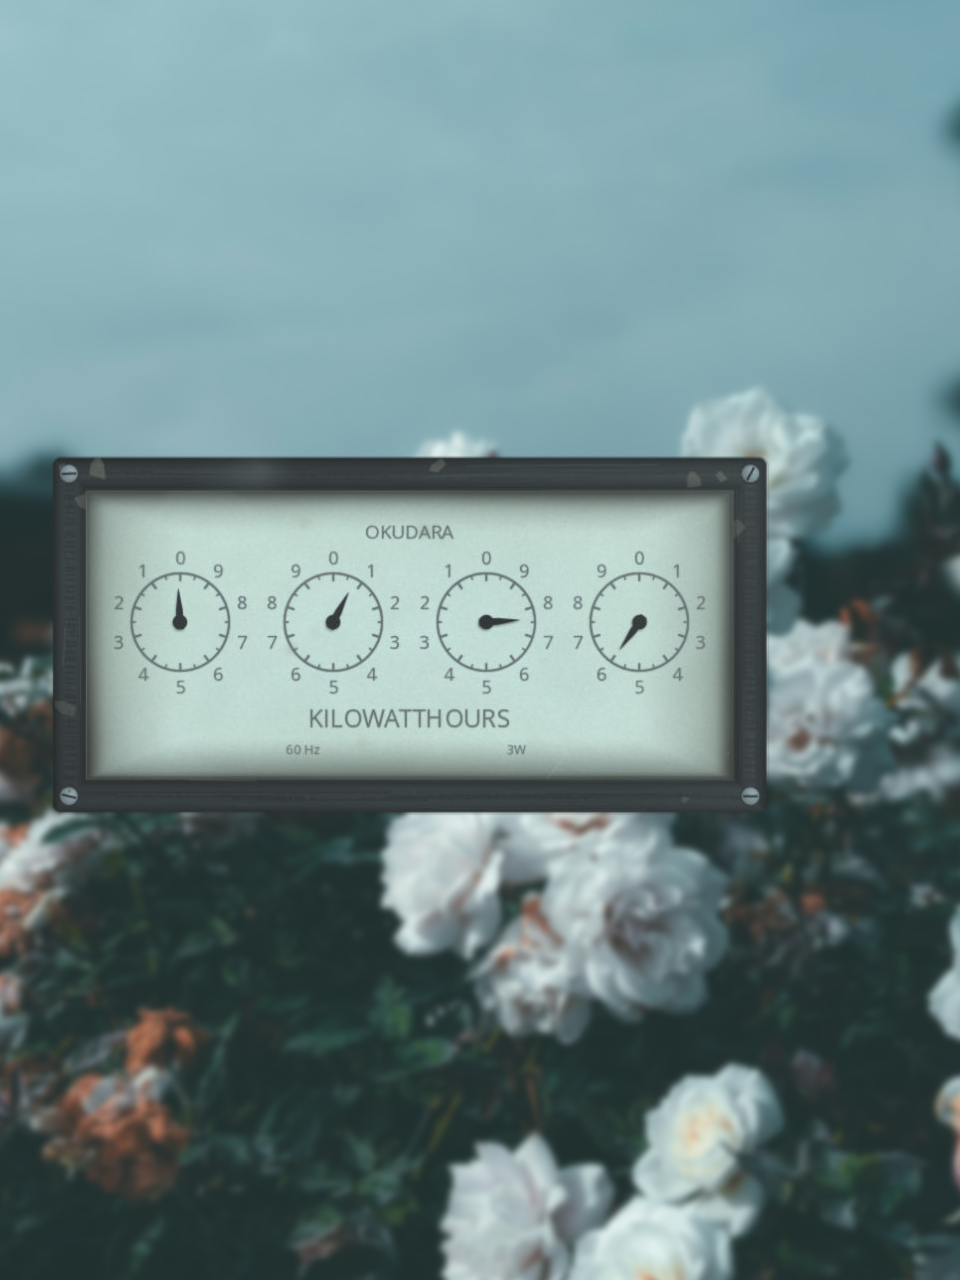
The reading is 76 kWh
